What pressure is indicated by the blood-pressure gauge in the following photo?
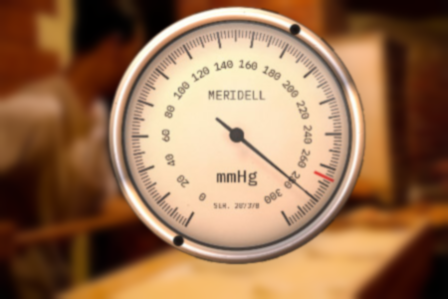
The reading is 280 mmHg
